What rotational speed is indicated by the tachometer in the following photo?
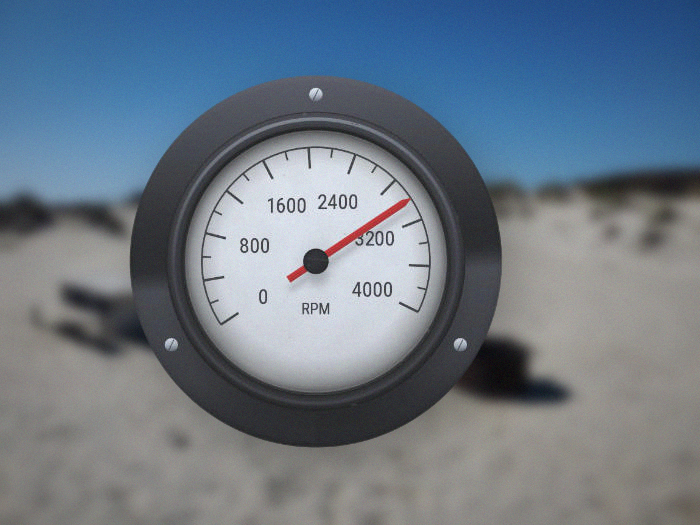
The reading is 3000 rpm
